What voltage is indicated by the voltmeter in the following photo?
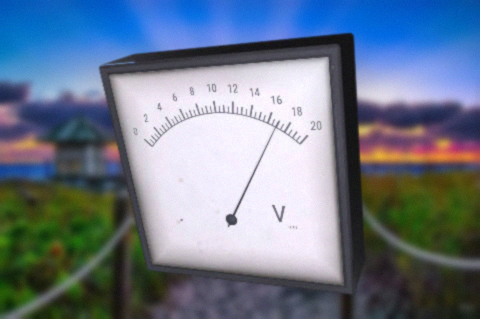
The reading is 17 V
